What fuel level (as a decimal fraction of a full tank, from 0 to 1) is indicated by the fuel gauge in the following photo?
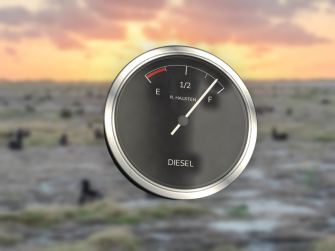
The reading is 0.875
